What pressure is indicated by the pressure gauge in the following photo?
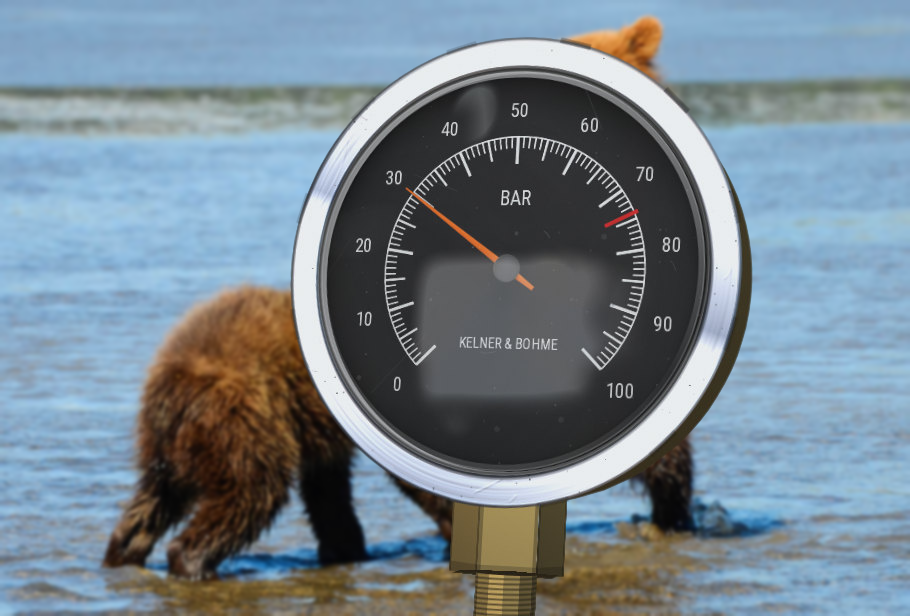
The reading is 30 bar
